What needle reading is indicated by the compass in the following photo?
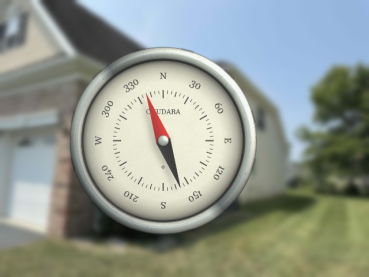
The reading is 340 °
